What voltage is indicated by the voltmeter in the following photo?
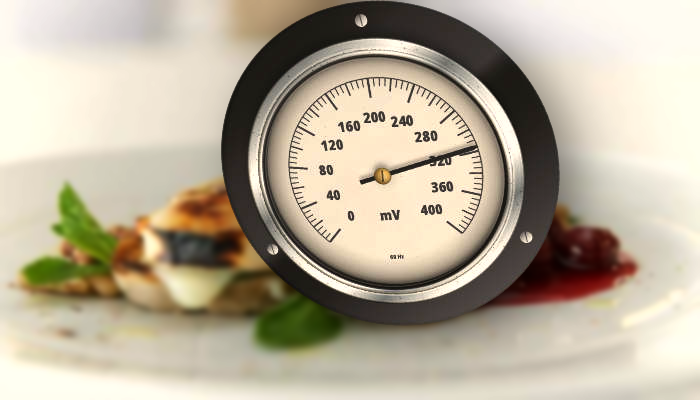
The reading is 315 mV
